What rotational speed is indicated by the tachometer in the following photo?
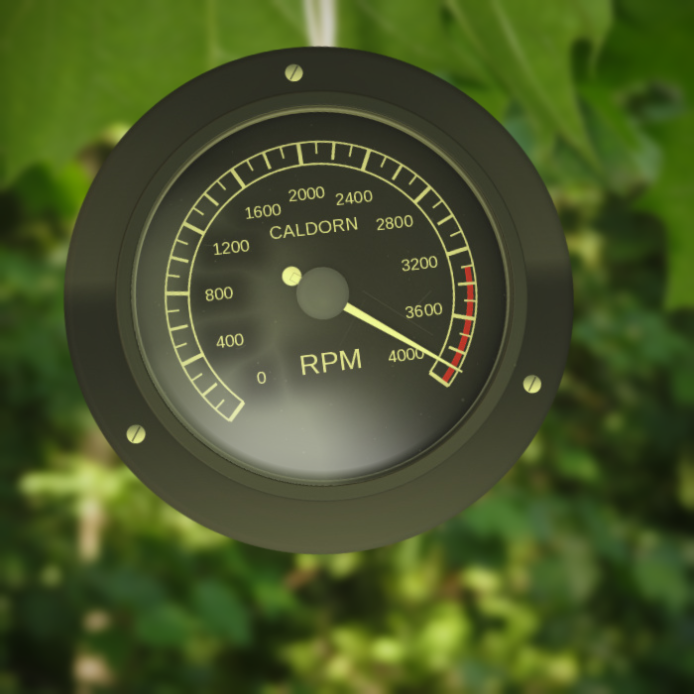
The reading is 3900 rpm
